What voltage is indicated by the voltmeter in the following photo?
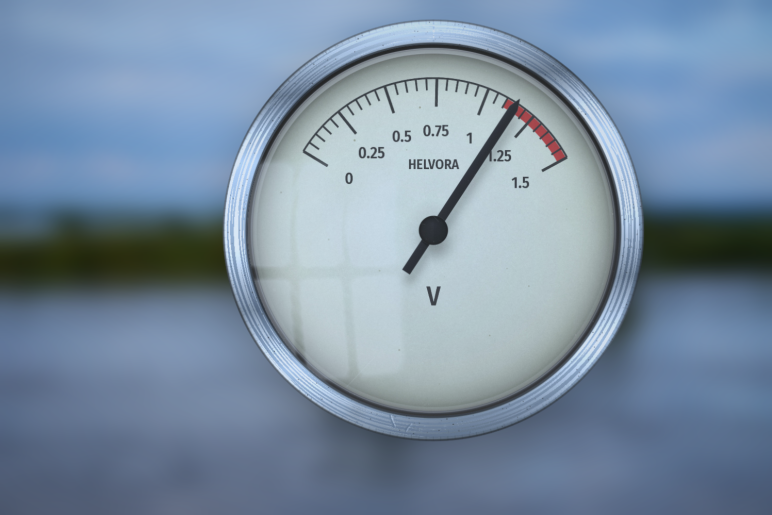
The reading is 1.15 V
